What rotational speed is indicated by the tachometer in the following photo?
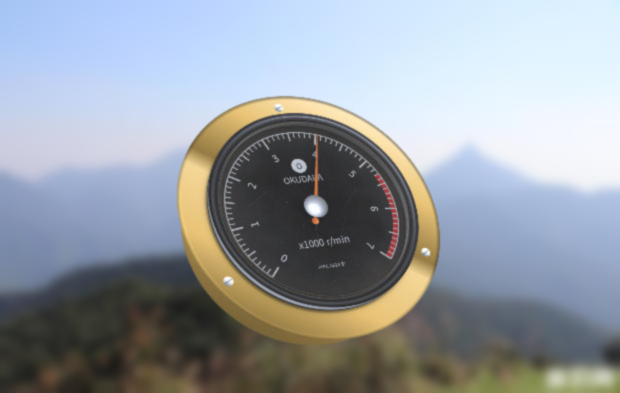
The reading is 4000 rpm
